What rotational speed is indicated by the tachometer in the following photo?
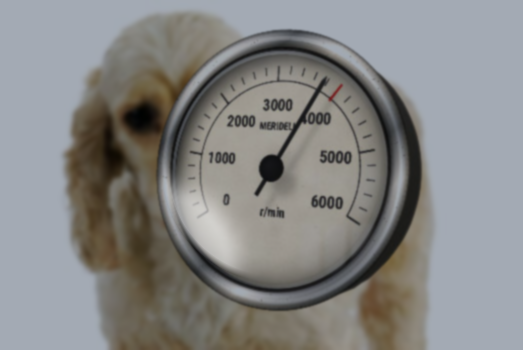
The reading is 3800 rpm
